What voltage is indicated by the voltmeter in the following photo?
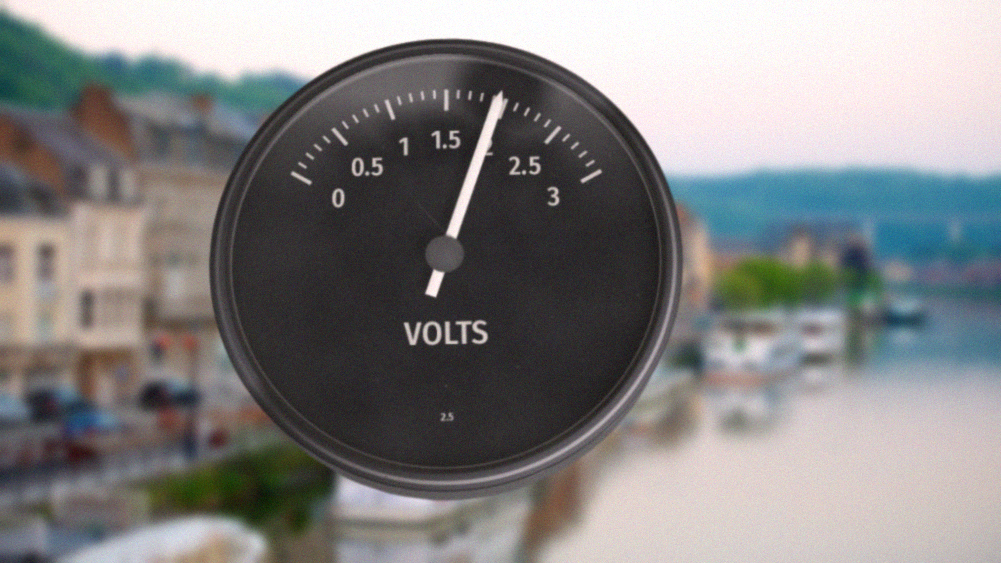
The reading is 1.95 V
